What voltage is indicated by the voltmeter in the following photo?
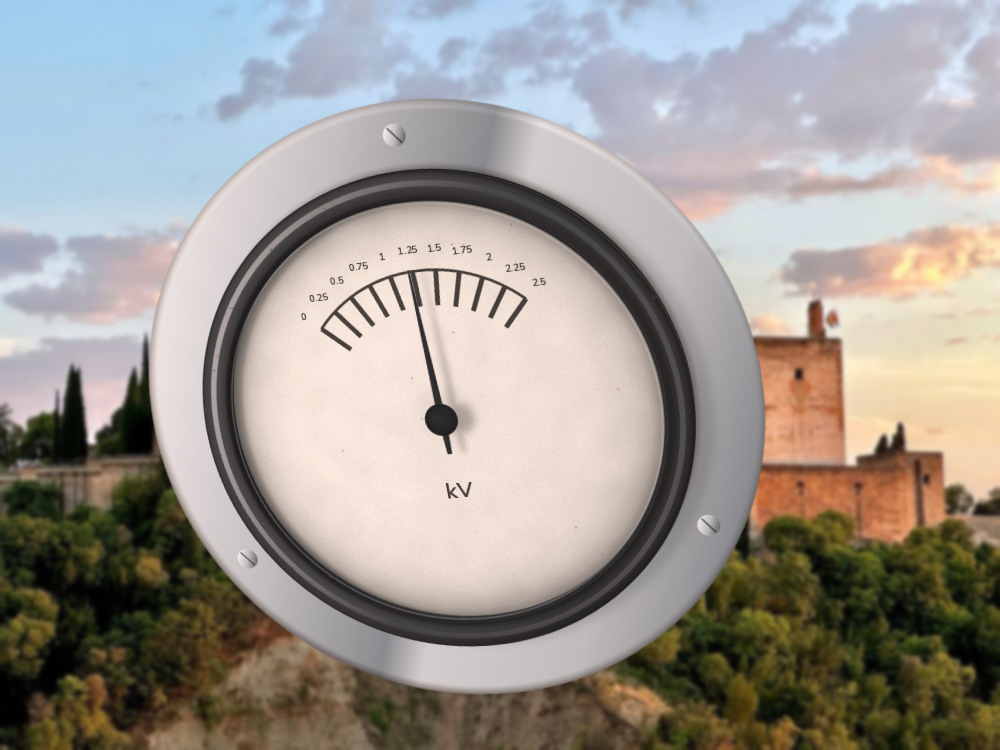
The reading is 1.25 kV
